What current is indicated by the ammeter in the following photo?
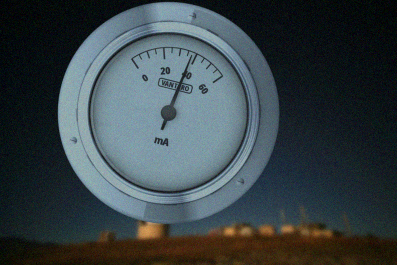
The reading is 37.5 mA
